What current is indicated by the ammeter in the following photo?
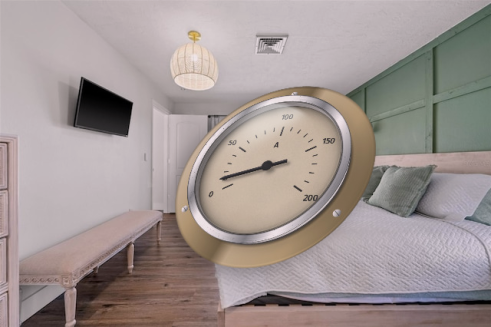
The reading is 10 A
